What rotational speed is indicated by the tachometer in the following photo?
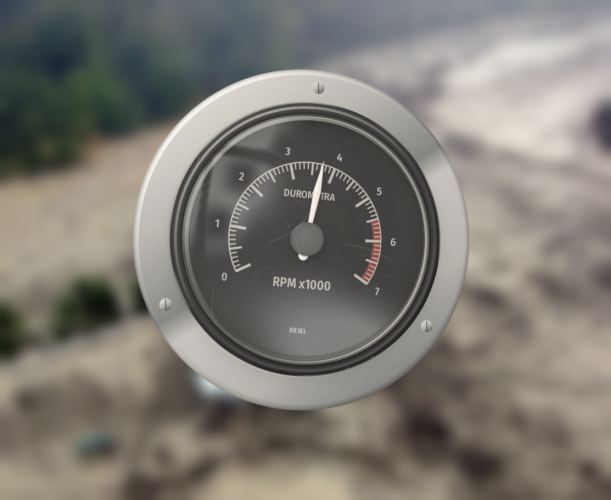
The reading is 3700 rpm
